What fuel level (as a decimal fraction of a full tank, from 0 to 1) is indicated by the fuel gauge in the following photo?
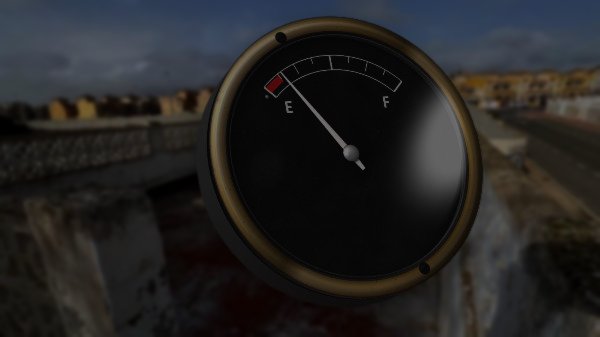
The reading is 0.125
